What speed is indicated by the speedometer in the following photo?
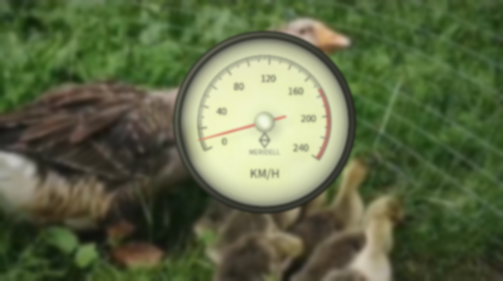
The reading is 10 km/h
